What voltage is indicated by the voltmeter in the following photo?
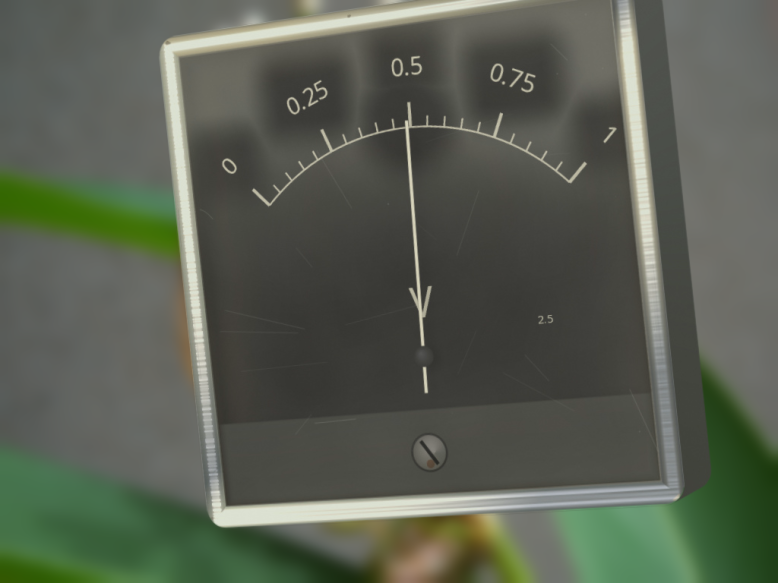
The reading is 0.5 V
